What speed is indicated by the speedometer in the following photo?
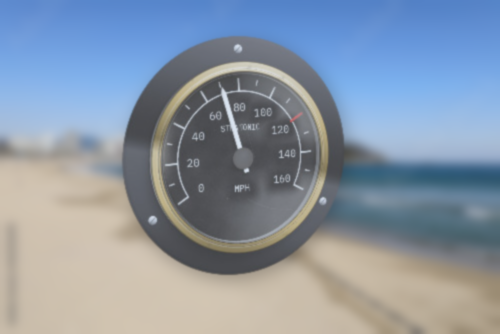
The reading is 70 mph
